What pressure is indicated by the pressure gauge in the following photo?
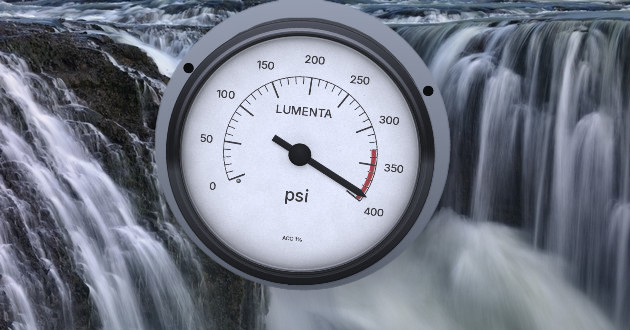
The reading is 390 psi
